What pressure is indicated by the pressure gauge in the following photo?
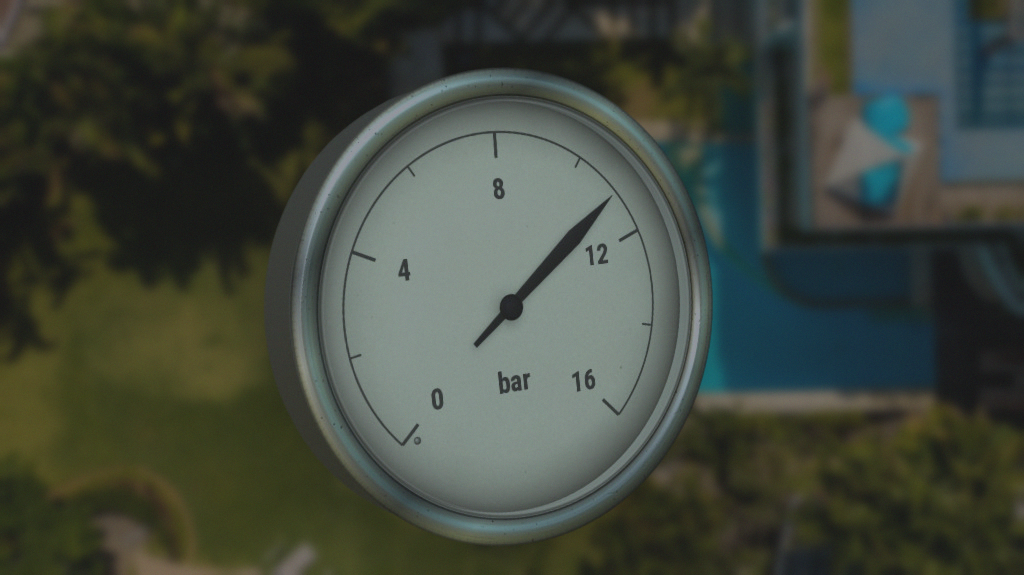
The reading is 11 bar
